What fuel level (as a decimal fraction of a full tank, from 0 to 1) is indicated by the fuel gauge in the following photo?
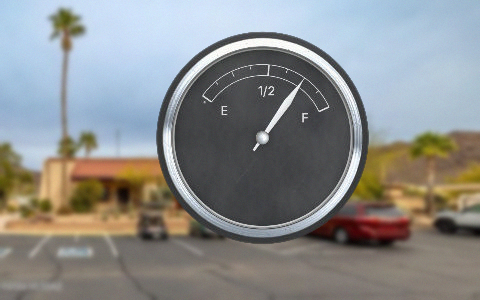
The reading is 0.75
